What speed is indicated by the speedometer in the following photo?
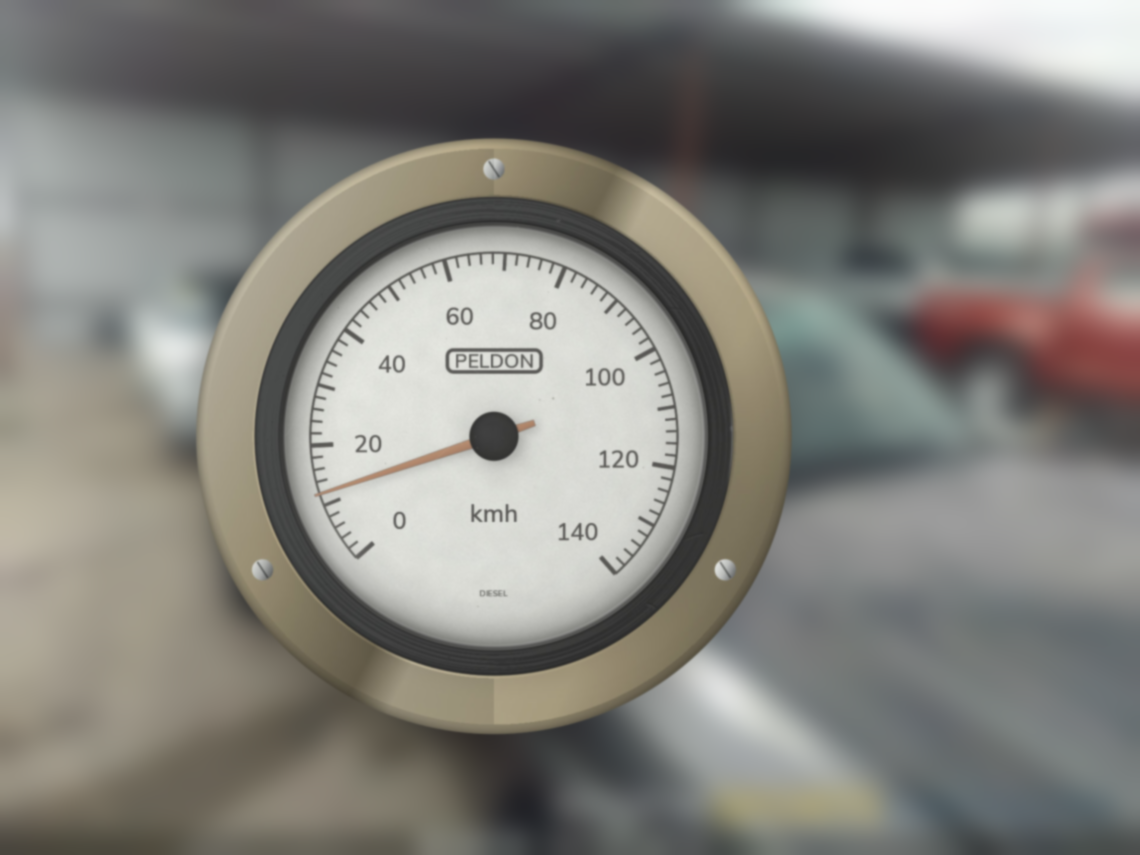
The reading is 12 km/h
